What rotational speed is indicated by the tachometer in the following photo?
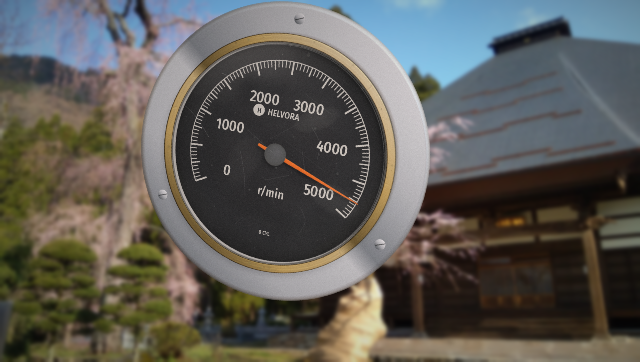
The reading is 4750 rpm
